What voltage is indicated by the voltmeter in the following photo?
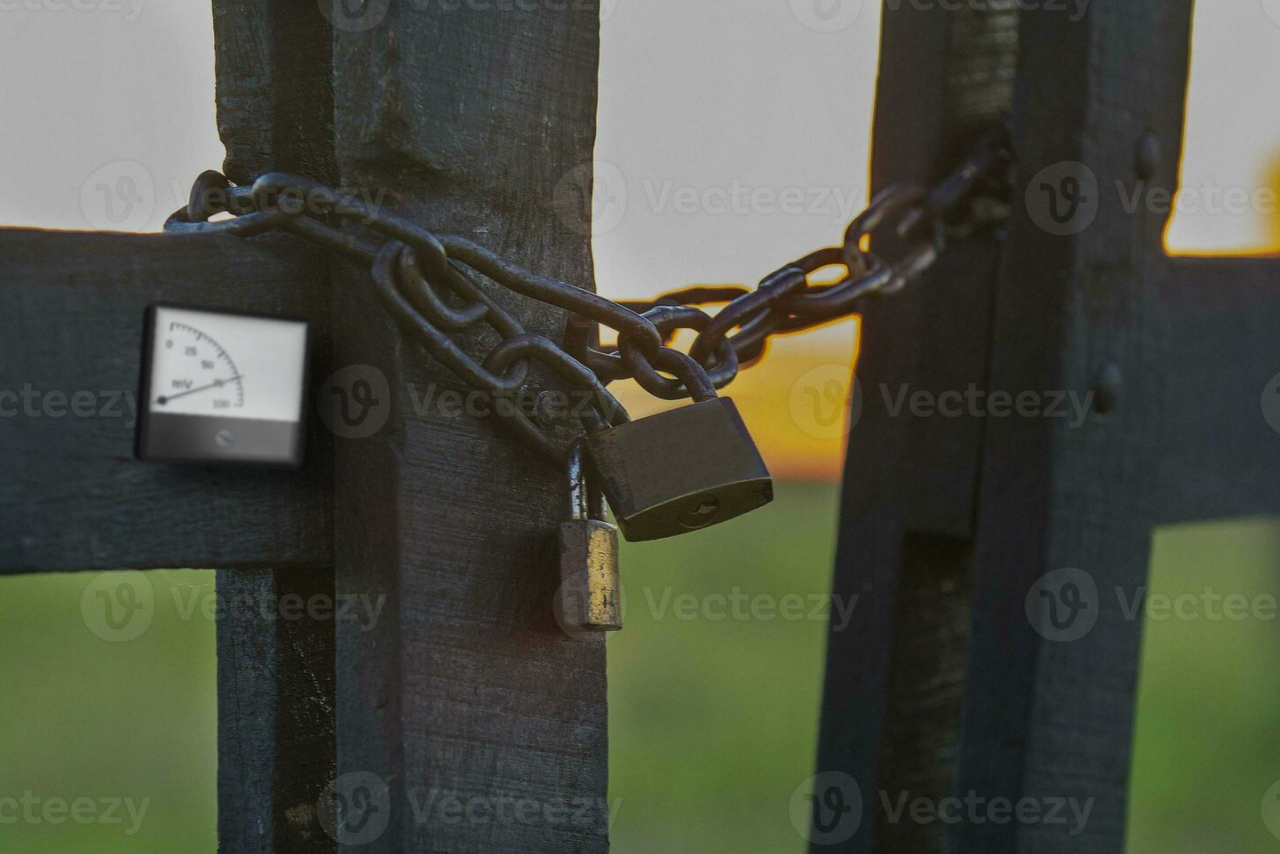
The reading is 75 mV
